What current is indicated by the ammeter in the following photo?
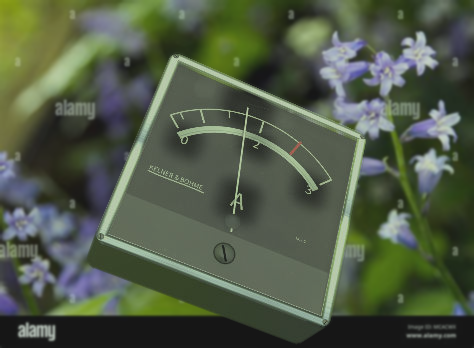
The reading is 1.75 A
